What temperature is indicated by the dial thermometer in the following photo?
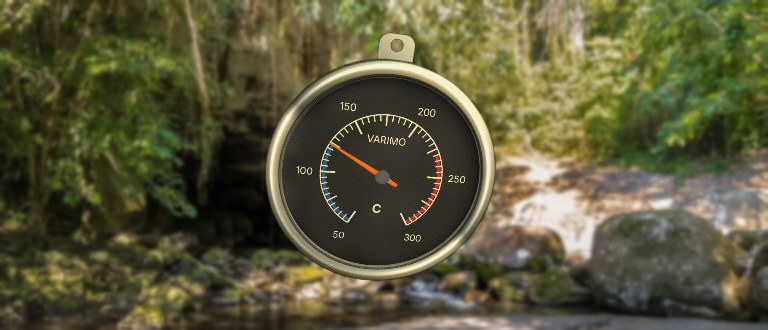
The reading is 125 °C
